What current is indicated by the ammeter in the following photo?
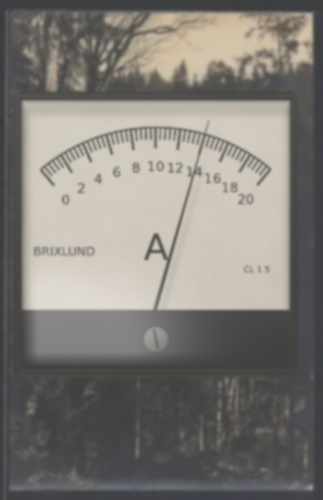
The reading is 14 A
